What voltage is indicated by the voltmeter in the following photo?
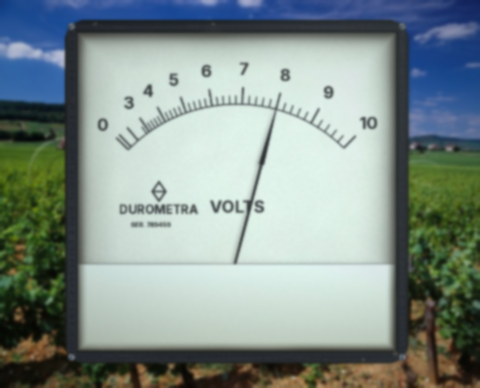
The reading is 8 V
